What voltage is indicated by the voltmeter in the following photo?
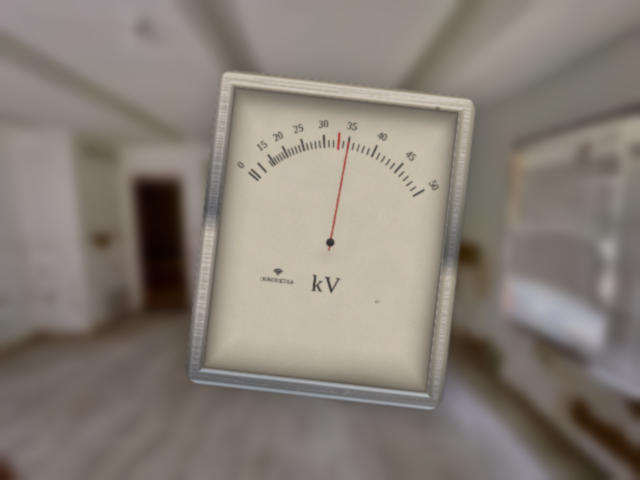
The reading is 35 kV
